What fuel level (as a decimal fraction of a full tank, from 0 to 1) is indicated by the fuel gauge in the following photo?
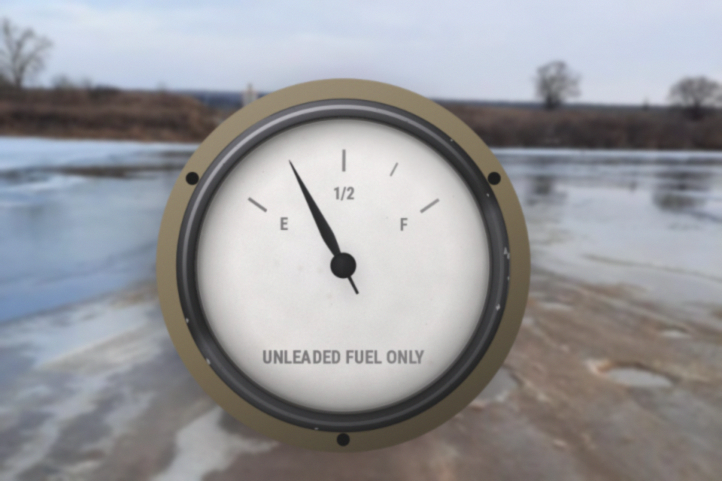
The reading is 0.25
